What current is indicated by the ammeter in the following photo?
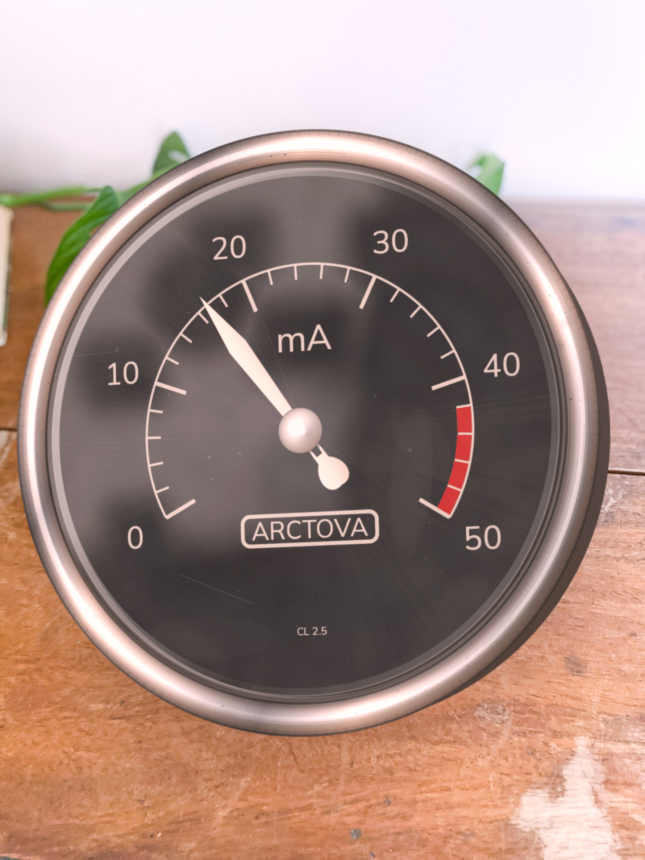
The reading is 17 mA
